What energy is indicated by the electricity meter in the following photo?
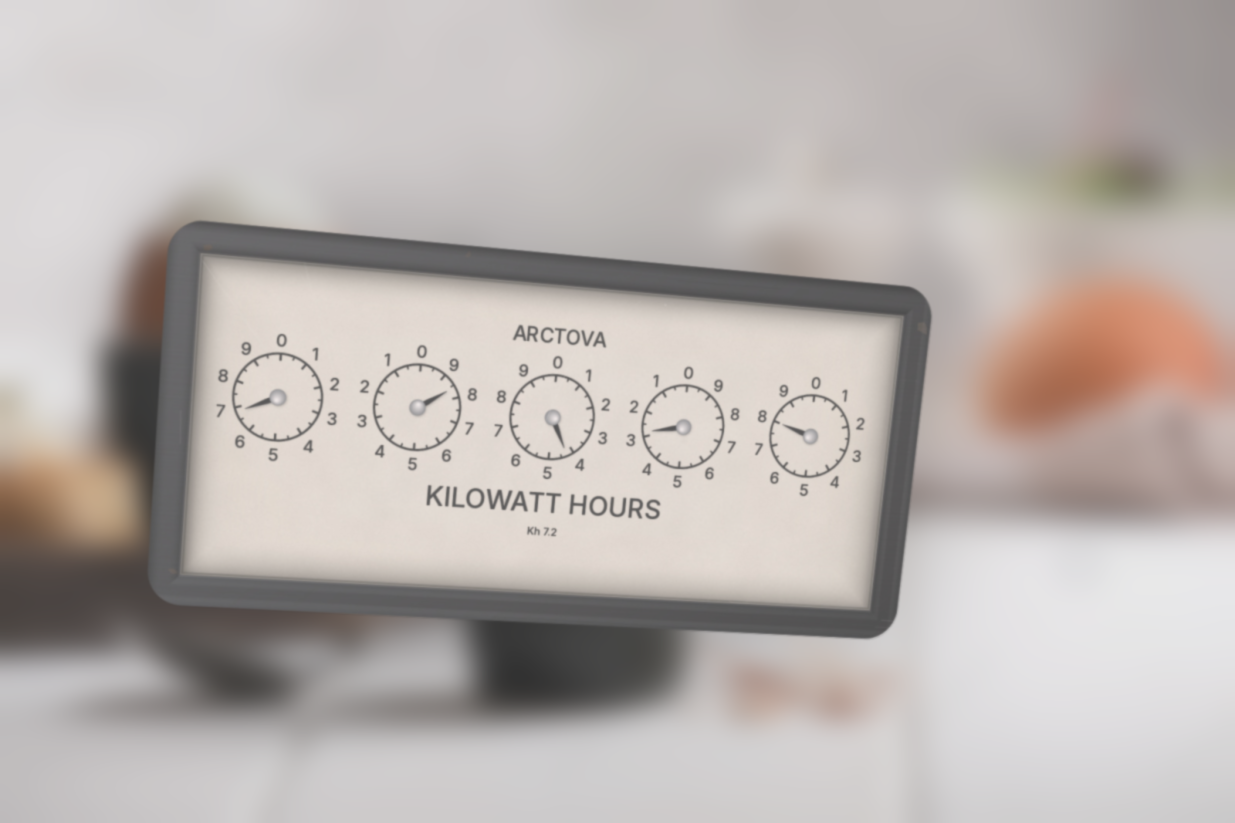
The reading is 68428 kWh
